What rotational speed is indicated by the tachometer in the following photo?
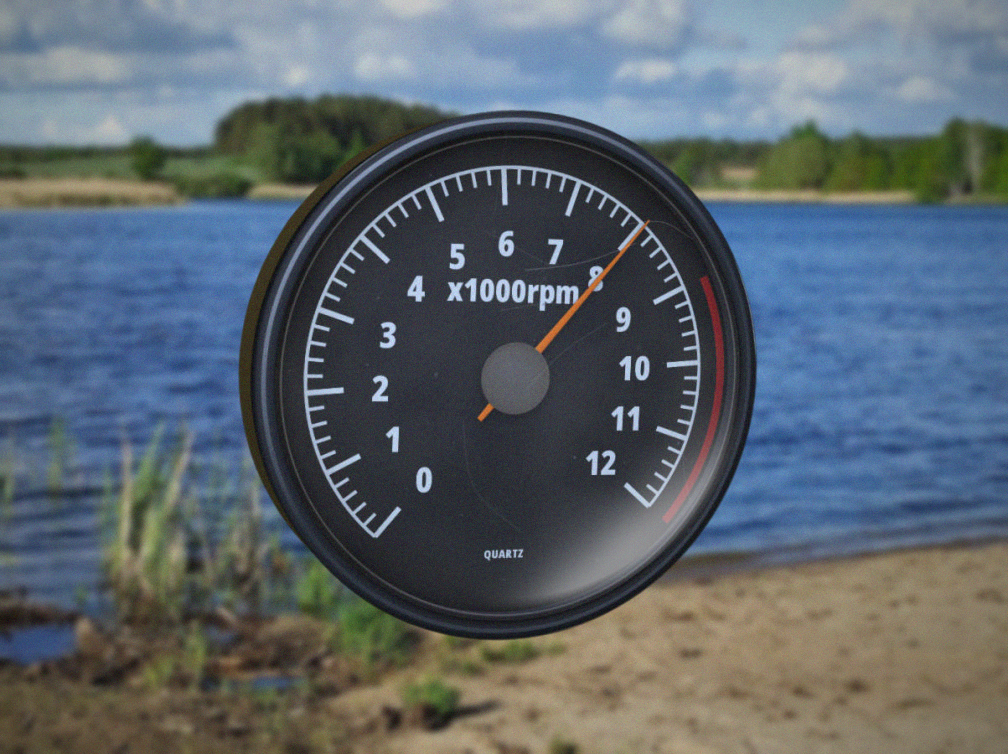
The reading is 8000 rpm
